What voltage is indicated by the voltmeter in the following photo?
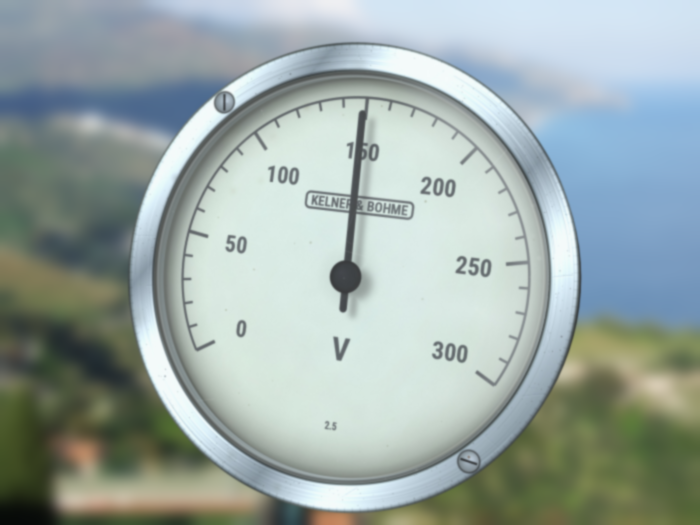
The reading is 150 V
